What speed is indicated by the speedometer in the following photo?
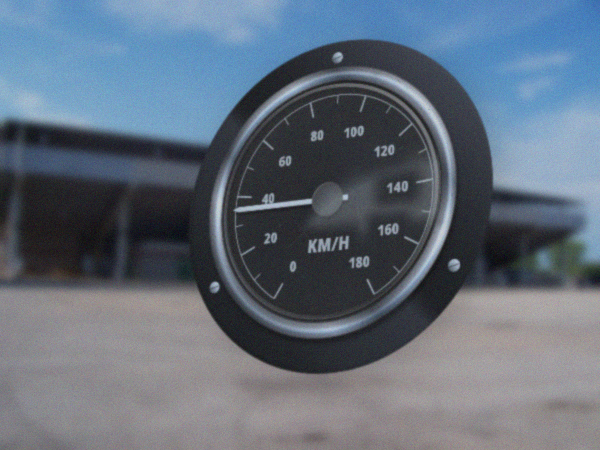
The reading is 35 km/h
